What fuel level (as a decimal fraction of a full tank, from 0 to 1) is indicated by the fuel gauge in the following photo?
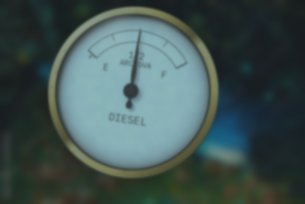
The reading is 0.5
